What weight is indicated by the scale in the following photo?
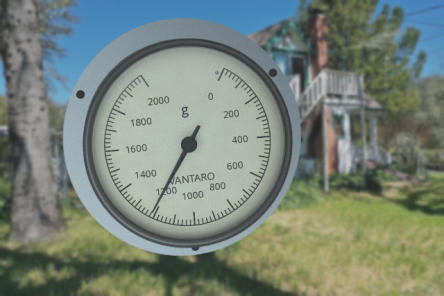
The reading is 1220 g
